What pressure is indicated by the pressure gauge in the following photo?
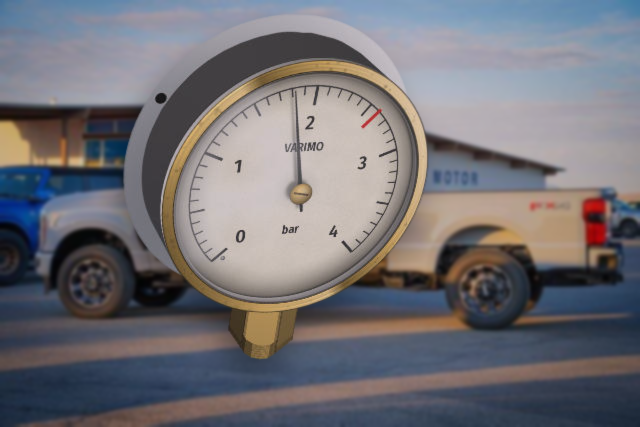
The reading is 1.8 bar
